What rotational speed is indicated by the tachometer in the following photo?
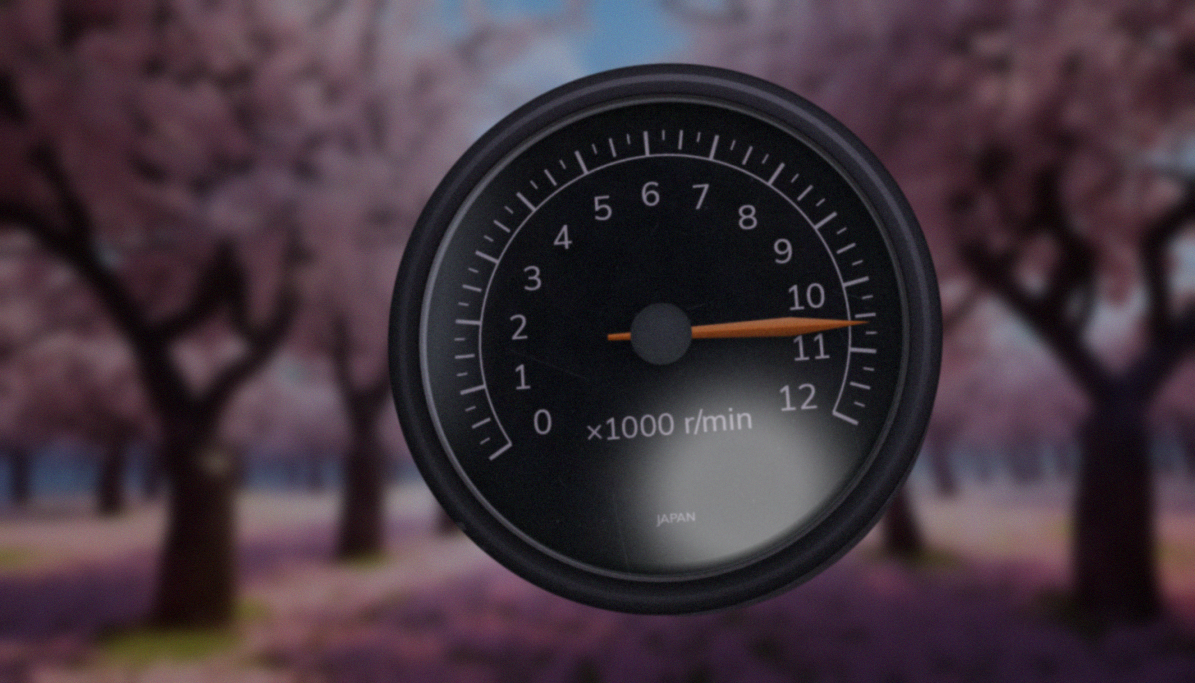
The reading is 10625 rpm
